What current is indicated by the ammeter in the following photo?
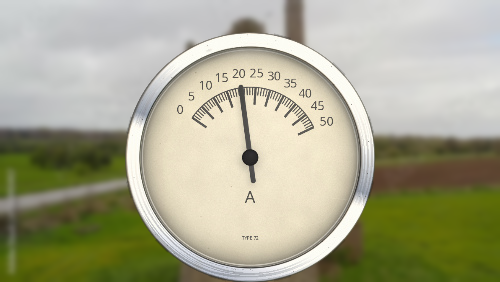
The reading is 20 A
